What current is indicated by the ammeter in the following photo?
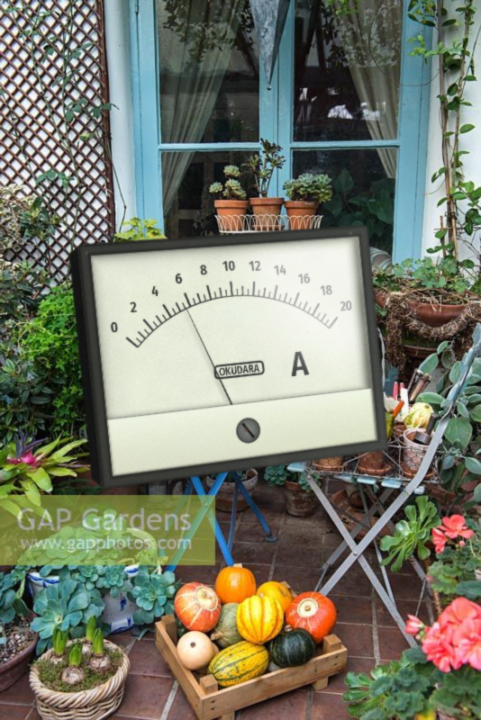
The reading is 5.5 A
